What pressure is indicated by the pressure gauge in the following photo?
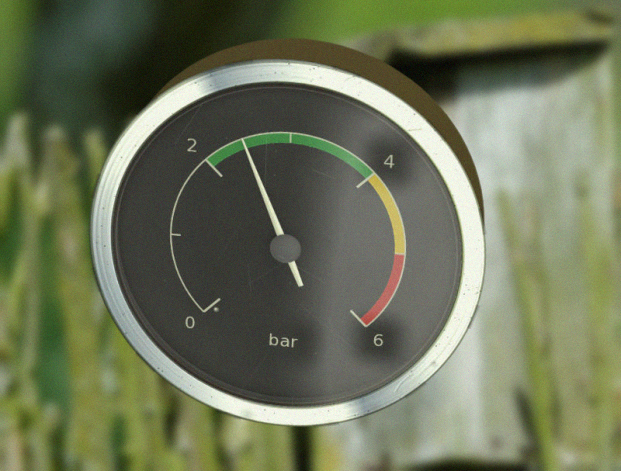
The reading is 2.5 bar
